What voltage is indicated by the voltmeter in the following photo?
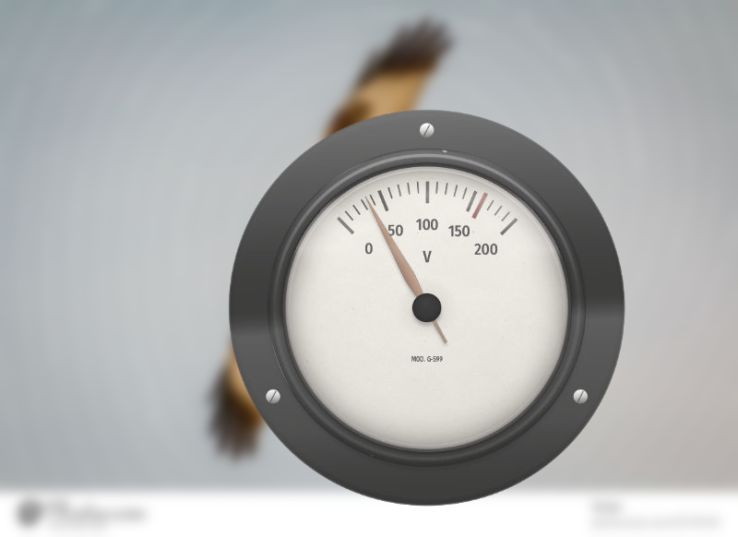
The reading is 35 V
